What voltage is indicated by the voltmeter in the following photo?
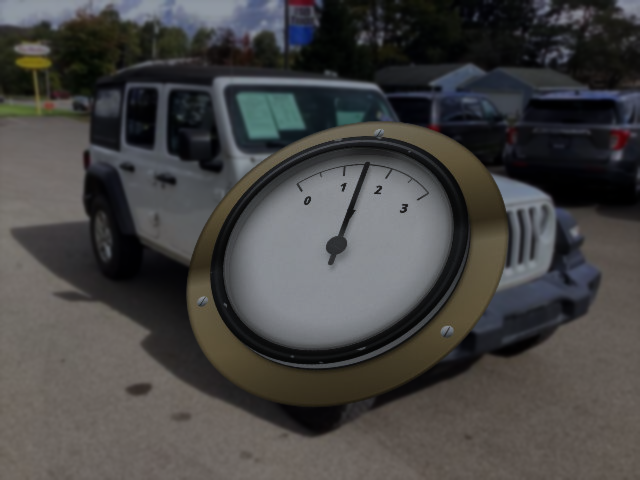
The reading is 1.5 V
